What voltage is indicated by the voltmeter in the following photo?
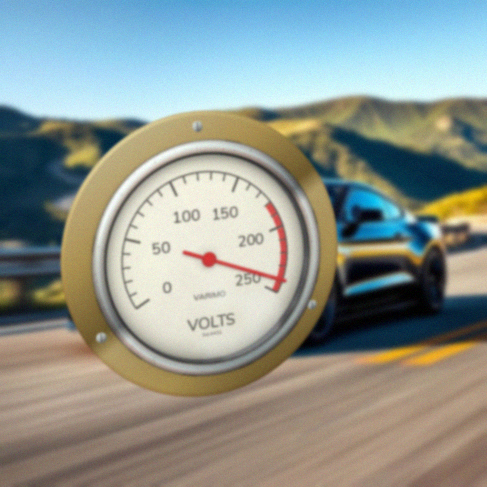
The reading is 240 V
